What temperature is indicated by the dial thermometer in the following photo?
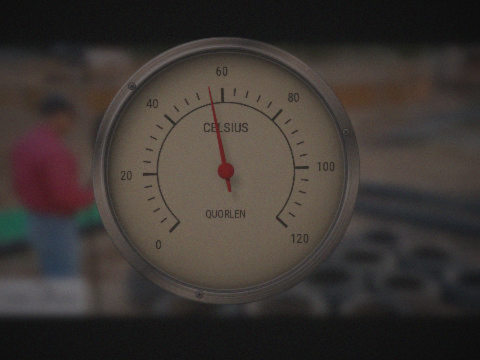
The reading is 56 °C
